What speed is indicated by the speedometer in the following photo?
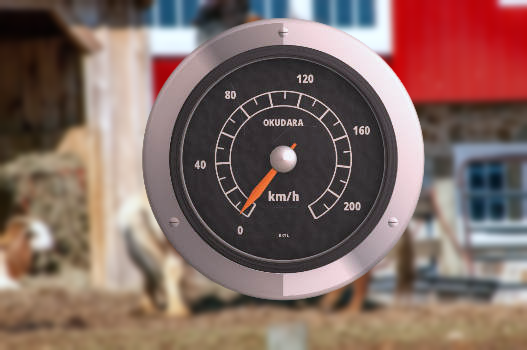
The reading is 5 km/h
